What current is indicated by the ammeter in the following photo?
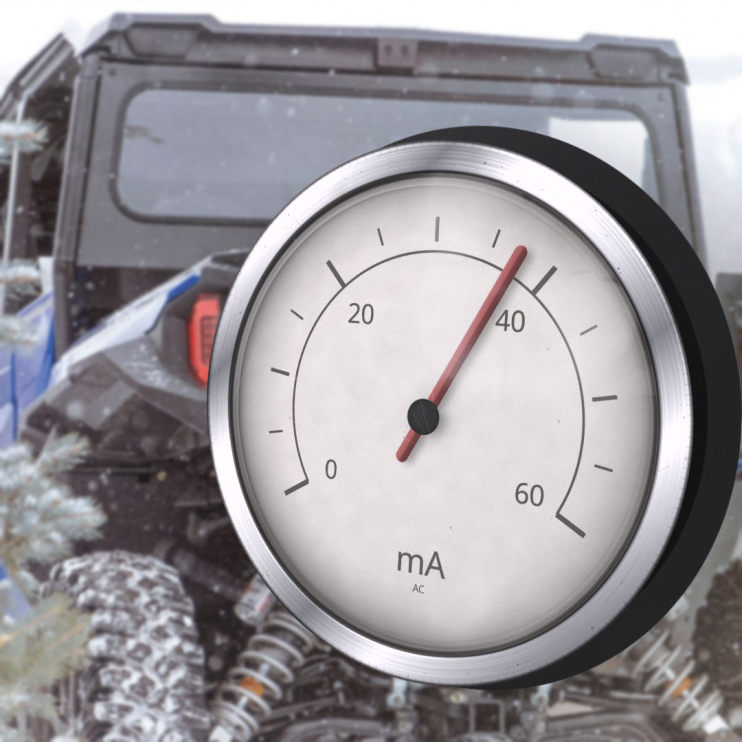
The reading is 37.5 mA
